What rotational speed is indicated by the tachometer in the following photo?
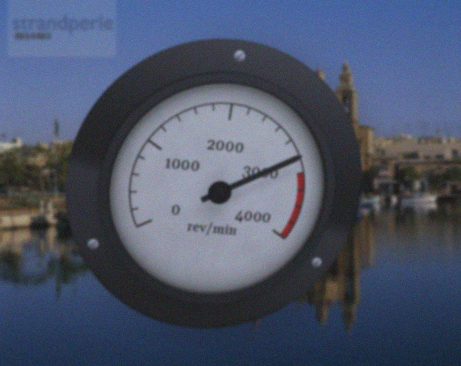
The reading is 3000 rpm
